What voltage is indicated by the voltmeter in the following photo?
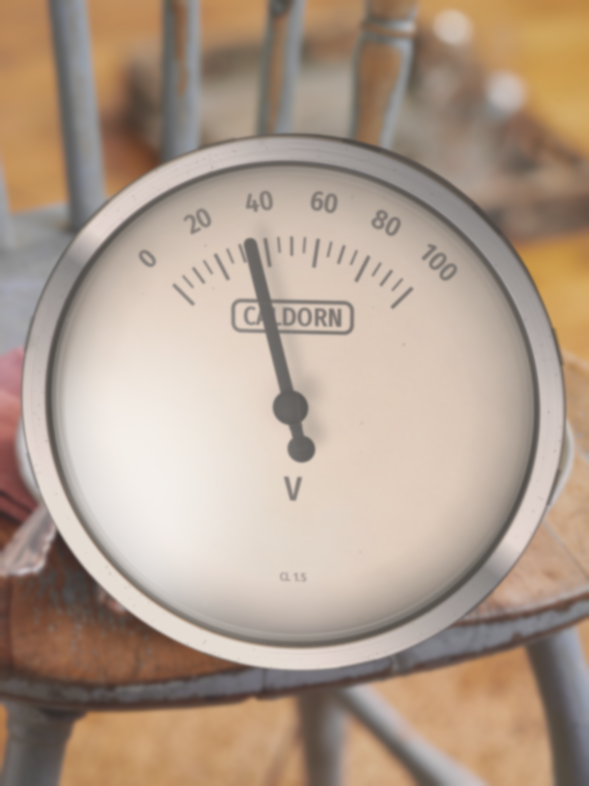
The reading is 35 V
